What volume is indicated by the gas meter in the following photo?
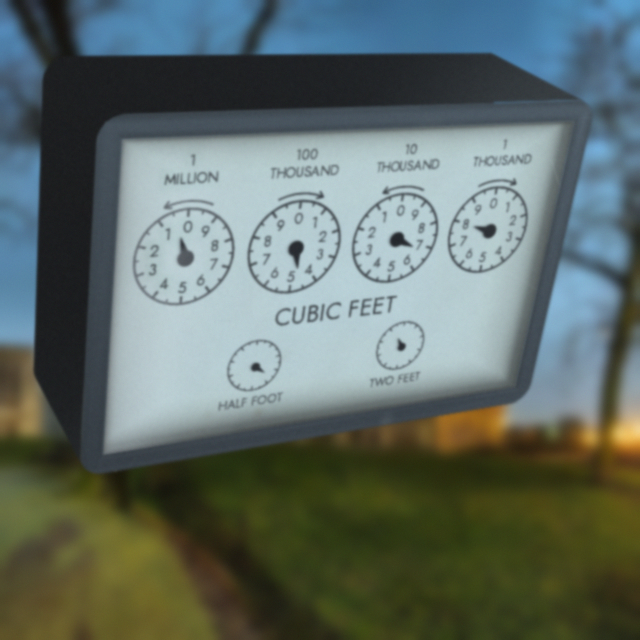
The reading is 46800 ft³
